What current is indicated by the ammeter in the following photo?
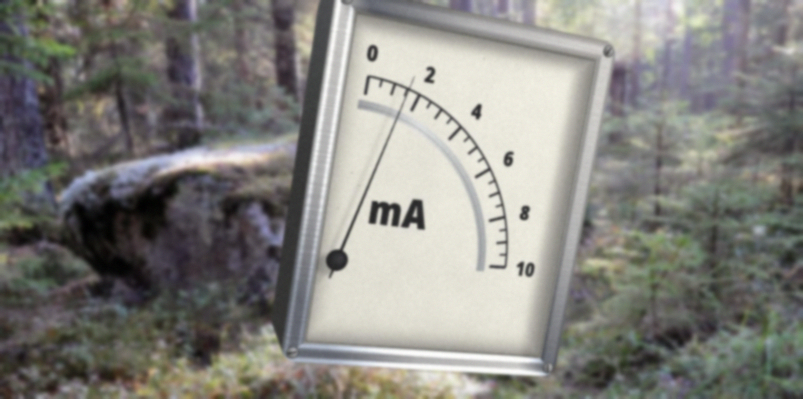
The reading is 1.5 mA
